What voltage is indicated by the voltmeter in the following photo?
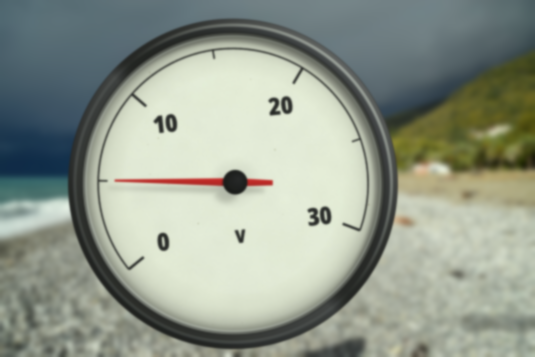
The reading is 5 V
